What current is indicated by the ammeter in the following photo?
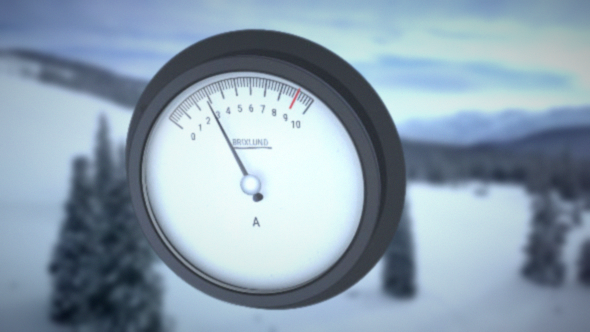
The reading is 3 A
